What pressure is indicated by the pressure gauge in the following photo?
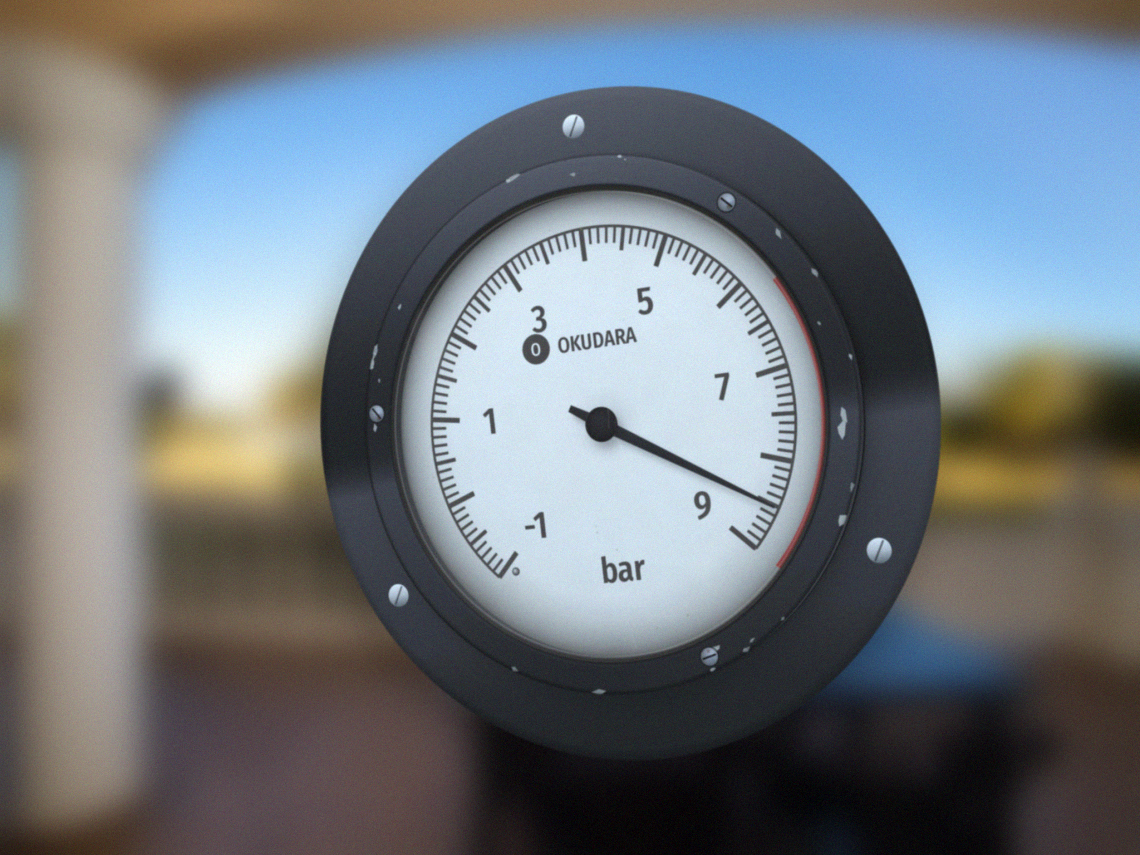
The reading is 8.5 bar
